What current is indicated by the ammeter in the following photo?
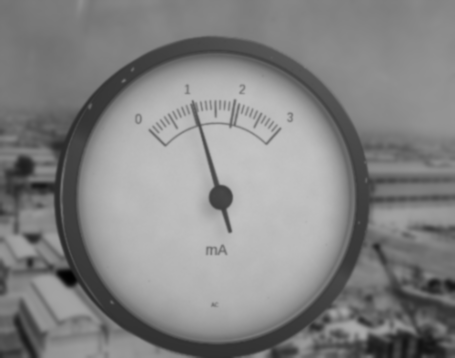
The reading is 1 mA
